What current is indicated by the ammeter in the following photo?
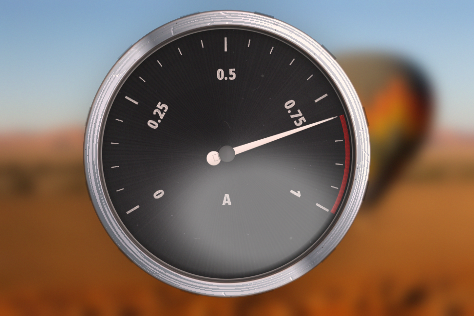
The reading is 0.8 A
